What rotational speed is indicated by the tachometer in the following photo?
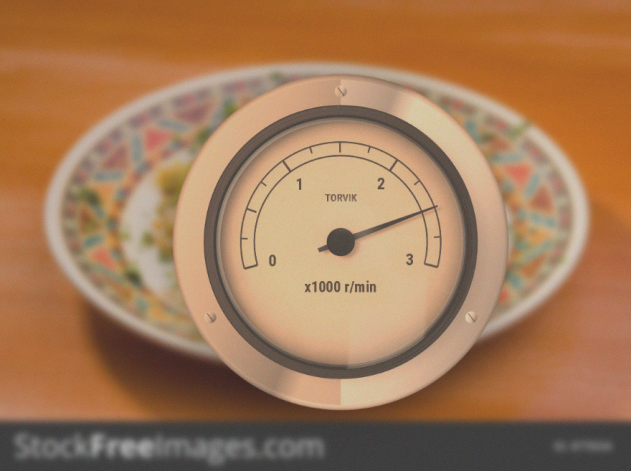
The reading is 2500 rpm
